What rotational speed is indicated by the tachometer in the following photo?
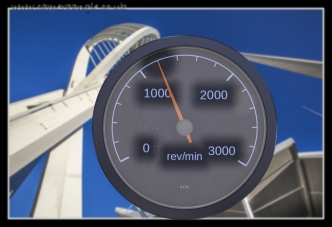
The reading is 1200 rpm
